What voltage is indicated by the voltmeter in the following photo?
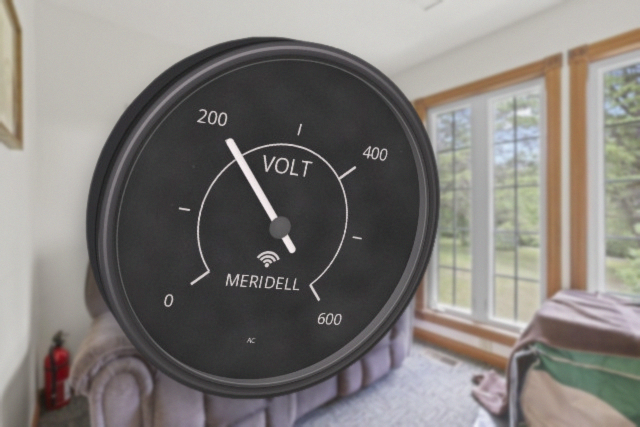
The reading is 200 V
